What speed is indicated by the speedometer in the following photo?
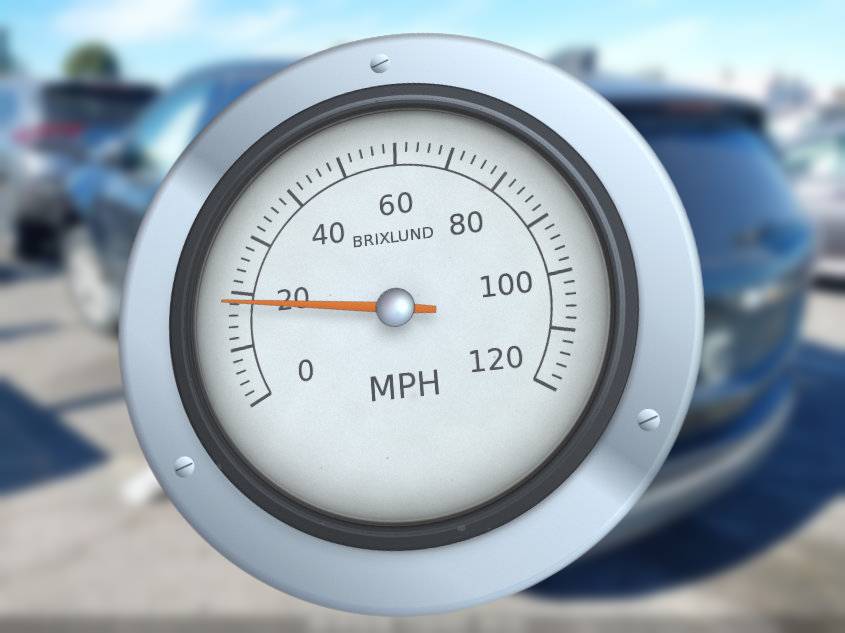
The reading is 18 mph
